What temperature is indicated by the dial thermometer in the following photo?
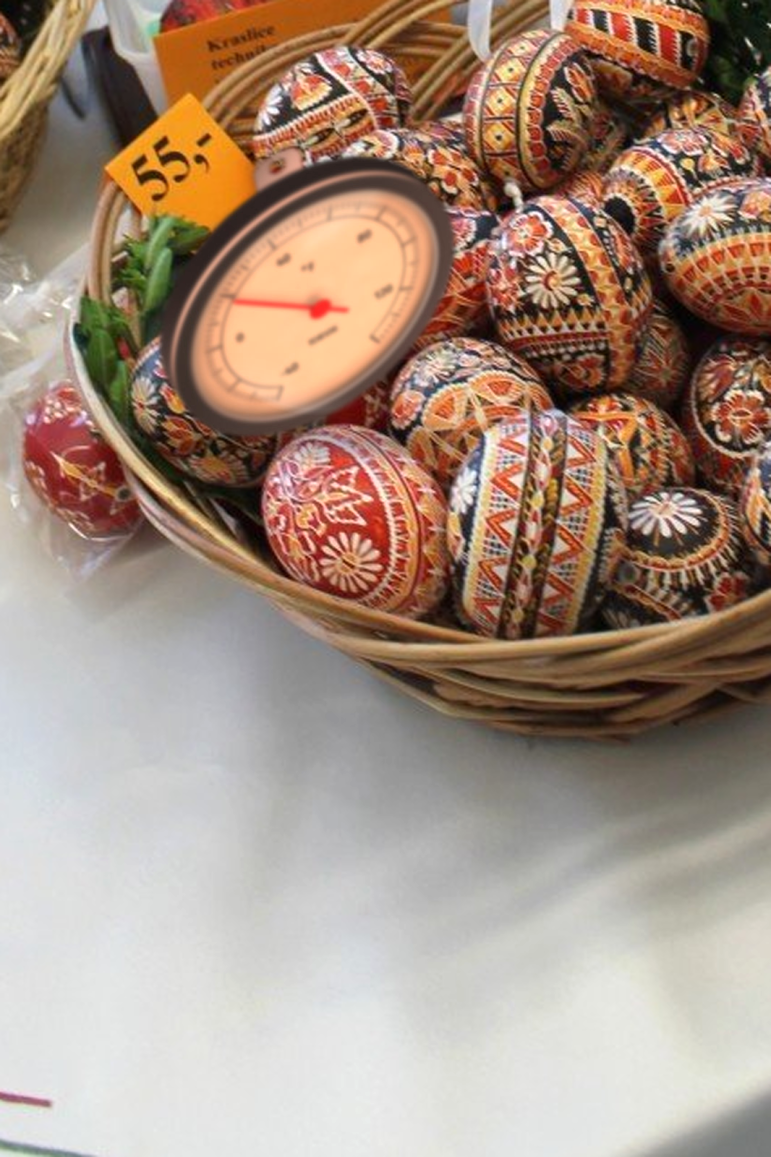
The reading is 20 °F
